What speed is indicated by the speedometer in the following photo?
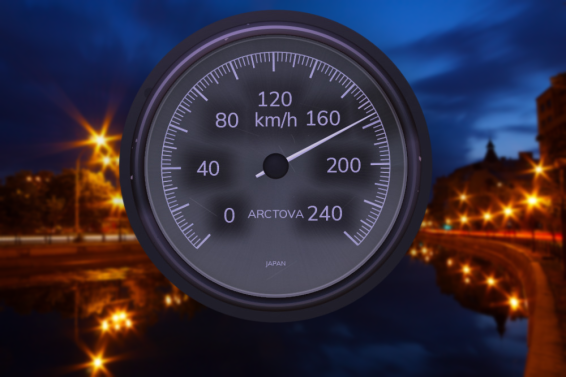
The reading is 176 km/h
